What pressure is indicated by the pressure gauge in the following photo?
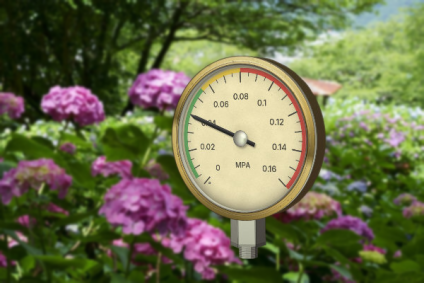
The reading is 0.04 MPa
